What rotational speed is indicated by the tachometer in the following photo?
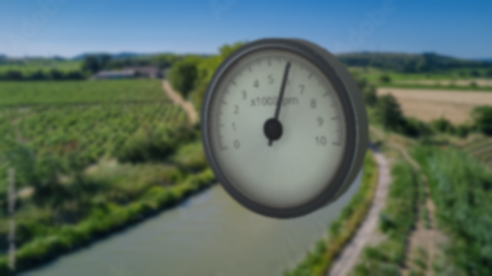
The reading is 6000 rpm
